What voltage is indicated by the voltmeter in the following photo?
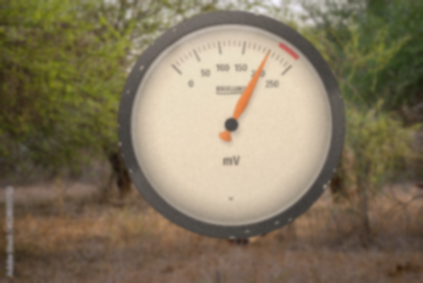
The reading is 200 mV
